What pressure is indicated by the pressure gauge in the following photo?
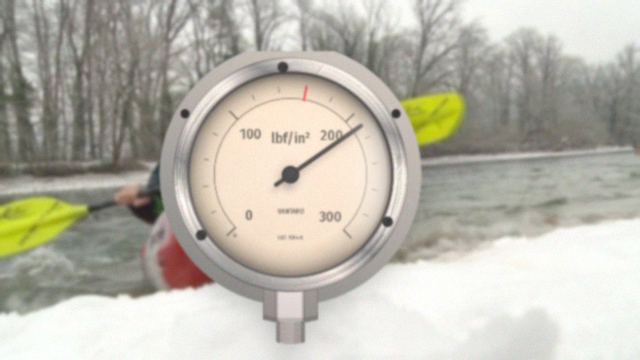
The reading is 210 psi
